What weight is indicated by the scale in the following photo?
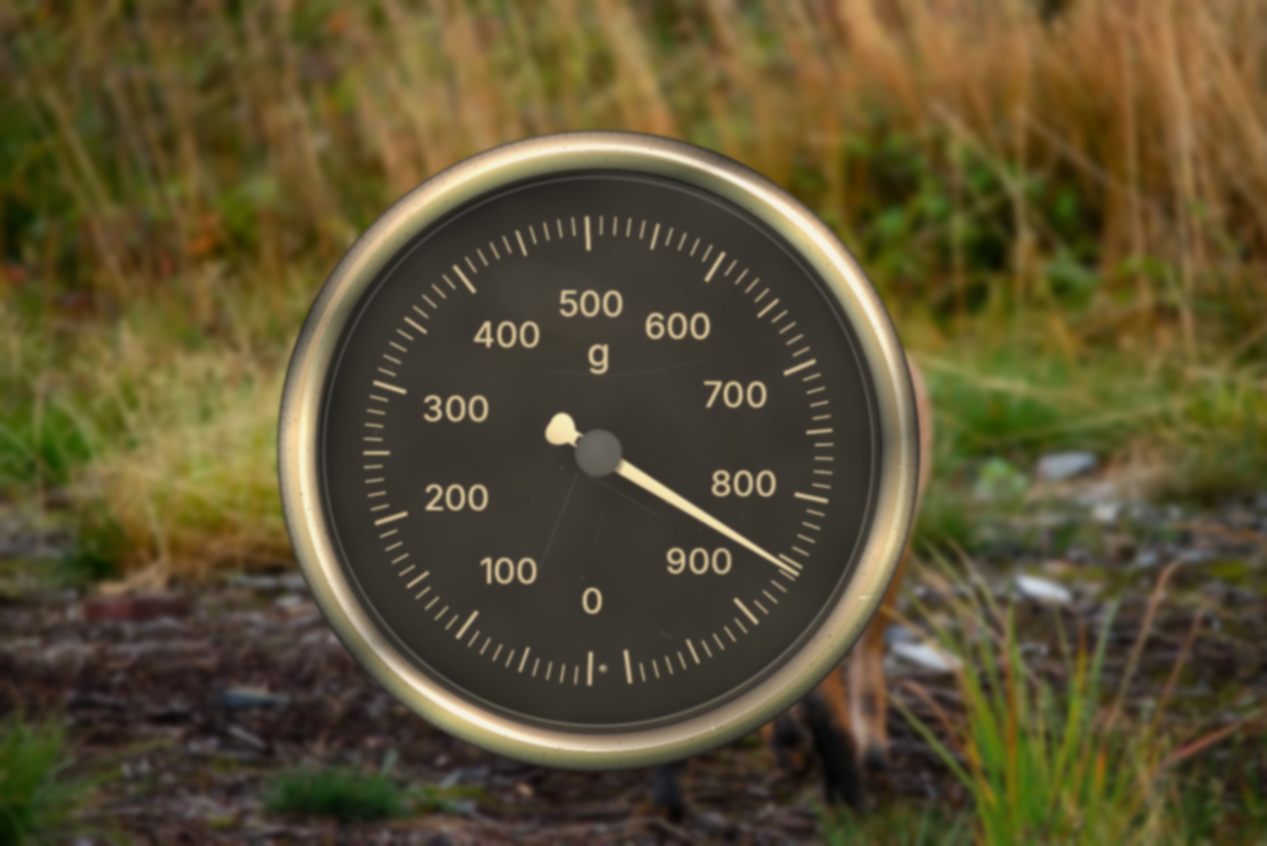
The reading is 855 g
